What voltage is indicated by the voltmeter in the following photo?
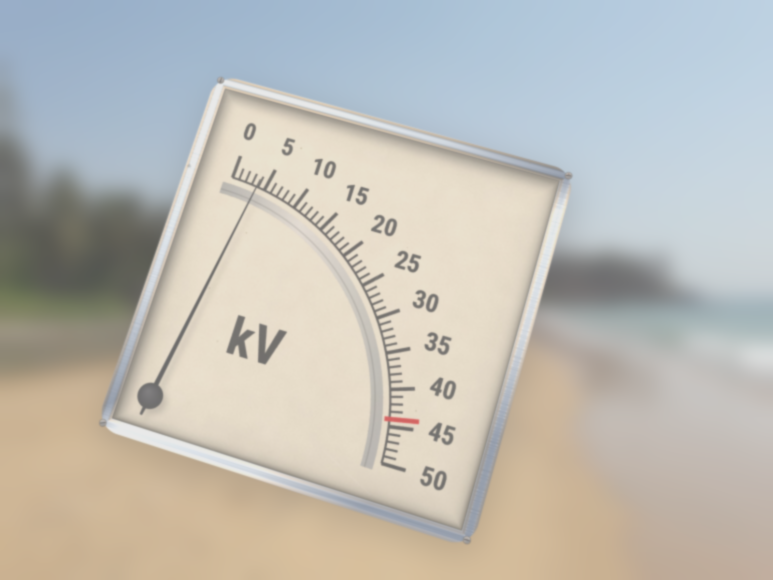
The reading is 4 kV
